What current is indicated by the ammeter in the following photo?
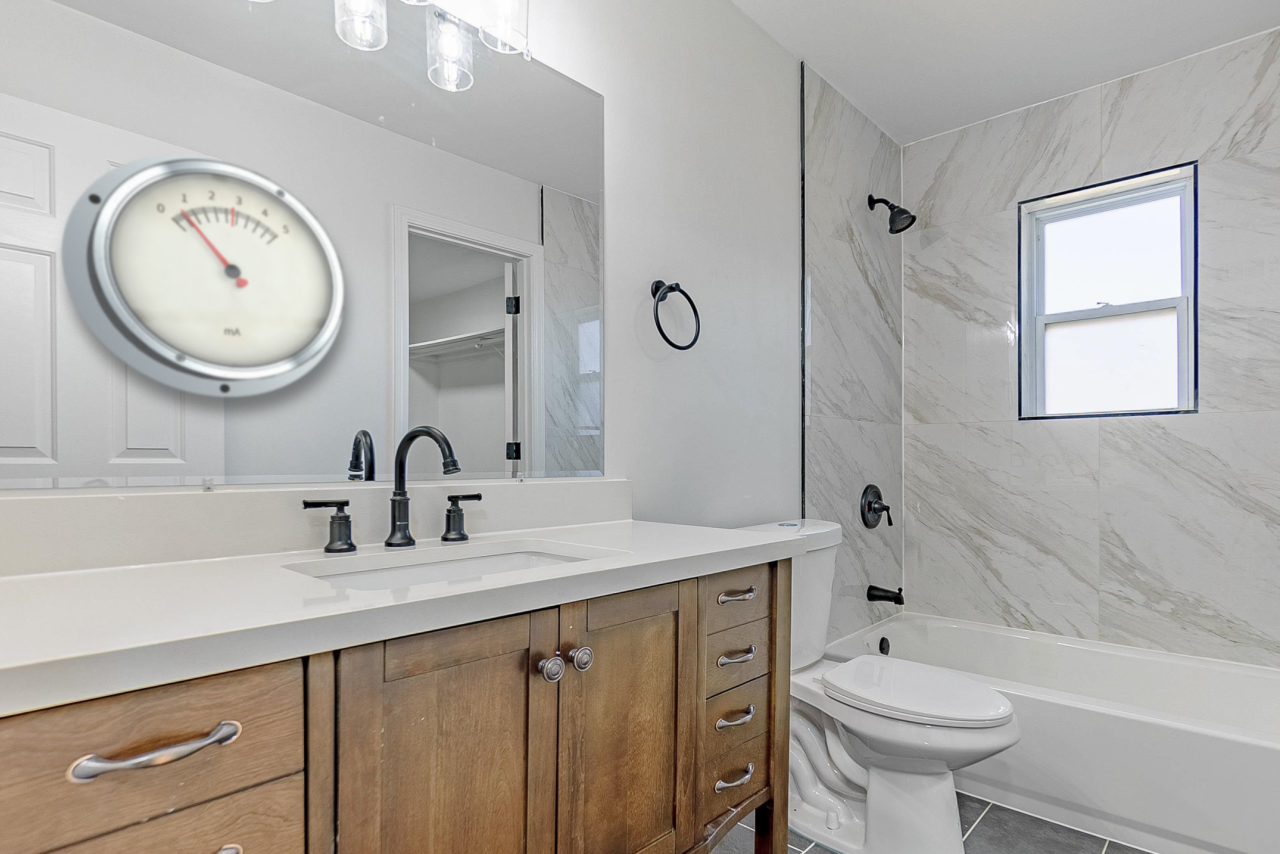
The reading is 0.5 mA
